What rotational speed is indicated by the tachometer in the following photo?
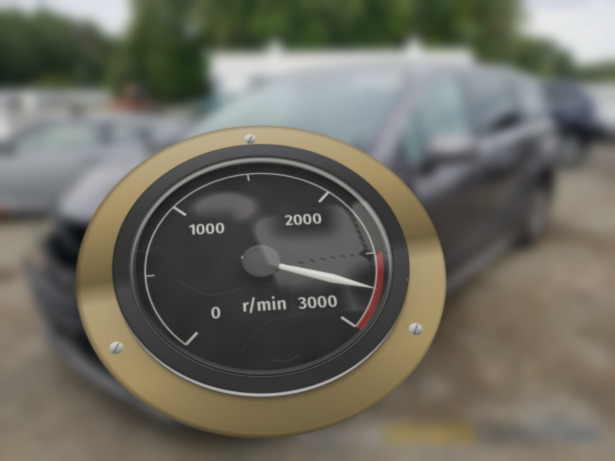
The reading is 2750 rpm
